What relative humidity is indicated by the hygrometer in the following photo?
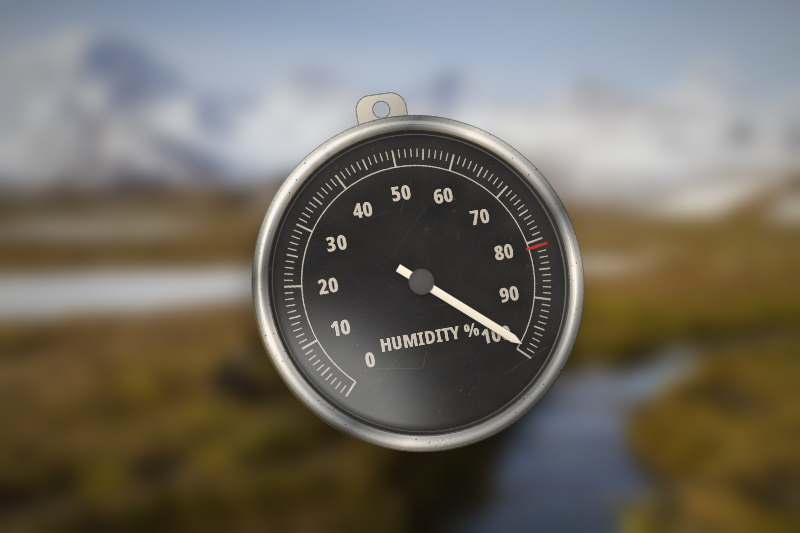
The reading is 99 %
